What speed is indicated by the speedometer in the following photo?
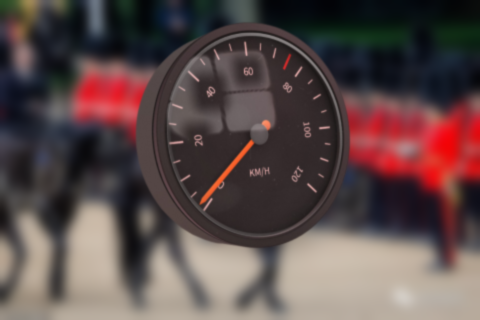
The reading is 2.5 km/h
